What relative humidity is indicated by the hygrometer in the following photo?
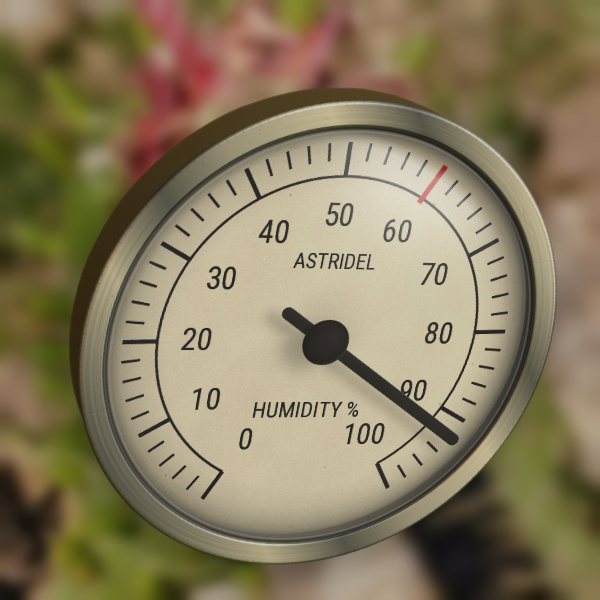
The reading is 92 %
